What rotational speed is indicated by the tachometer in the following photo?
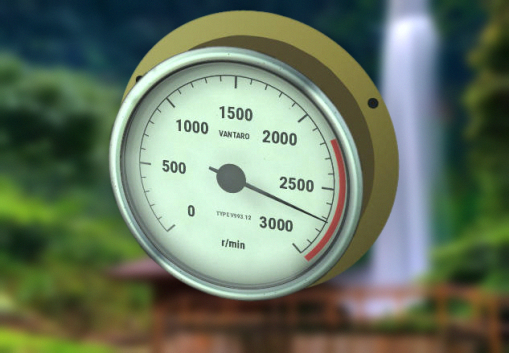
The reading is 2700 rpm
